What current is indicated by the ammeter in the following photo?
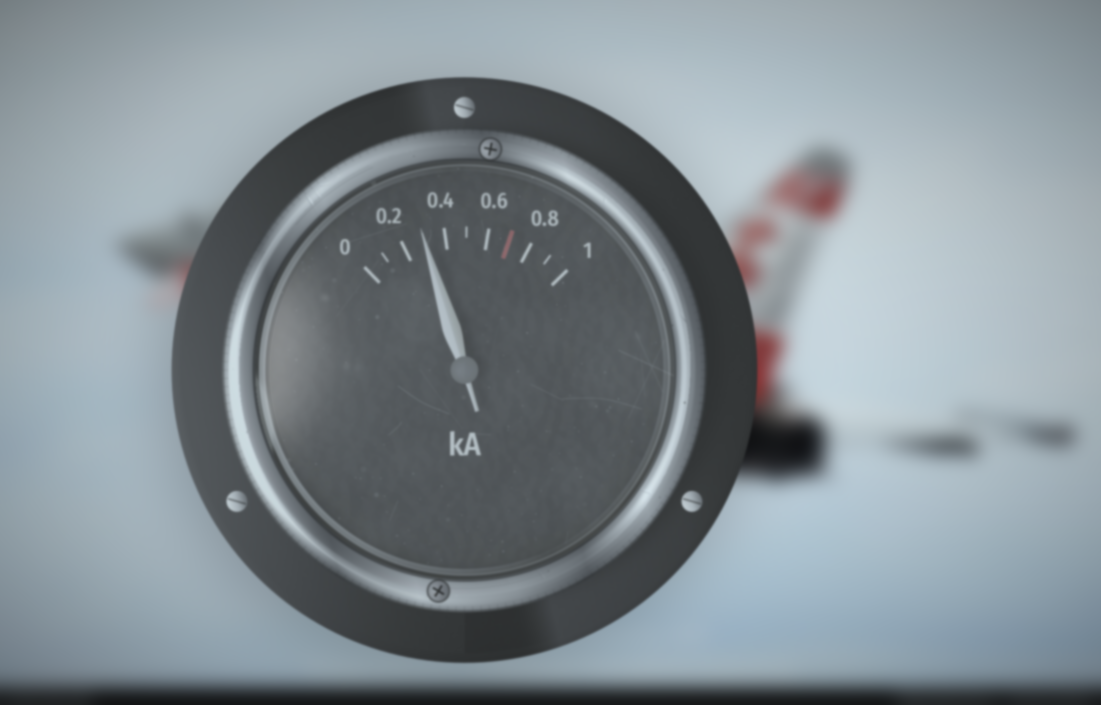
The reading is 0.3 kA
